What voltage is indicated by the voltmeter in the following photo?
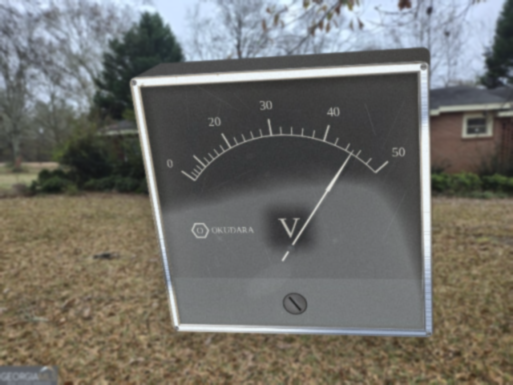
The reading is 45 V
